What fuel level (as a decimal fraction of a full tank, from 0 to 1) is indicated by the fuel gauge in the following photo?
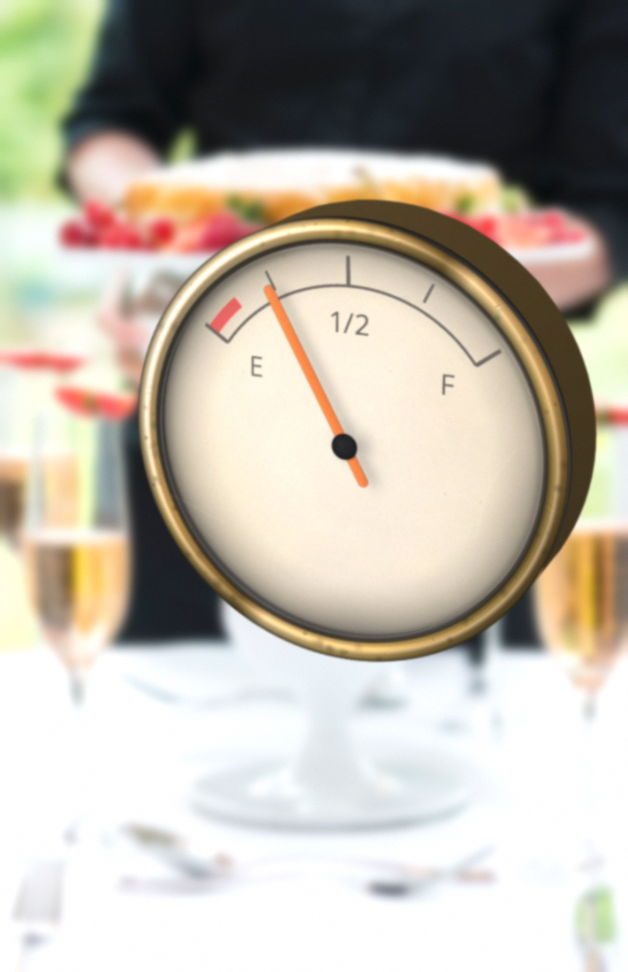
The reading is 0.25
